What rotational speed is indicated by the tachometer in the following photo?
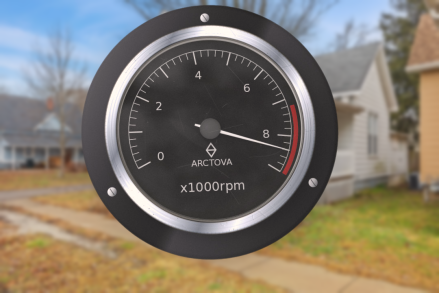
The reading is 8400 rpm
